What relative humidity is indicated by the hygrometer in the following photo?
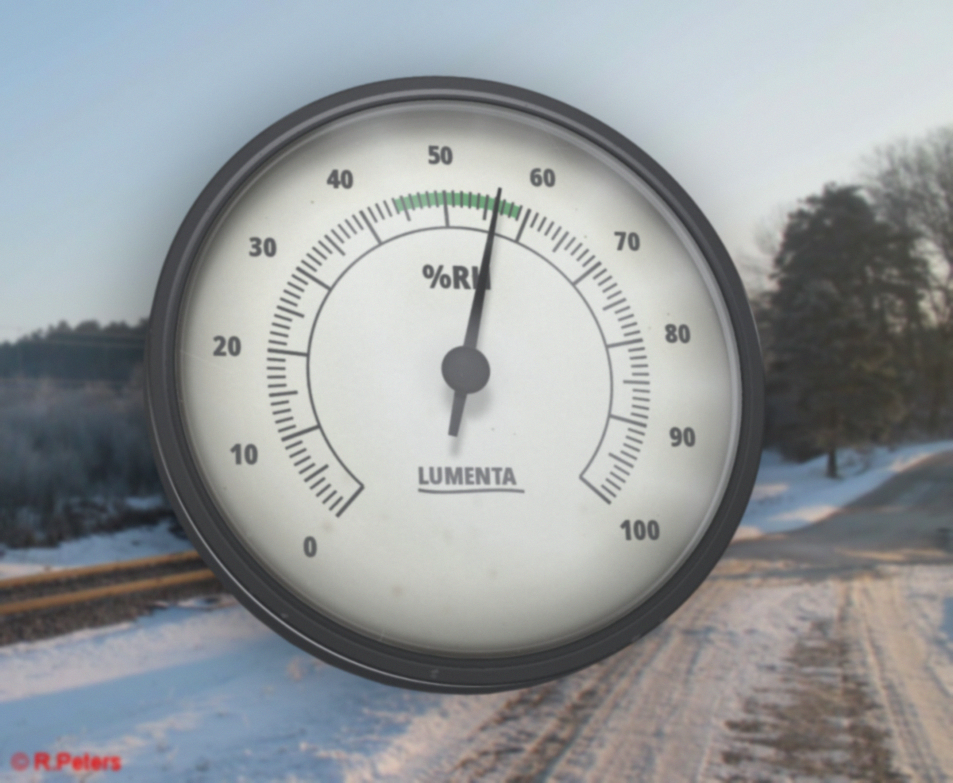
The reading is 56 %
